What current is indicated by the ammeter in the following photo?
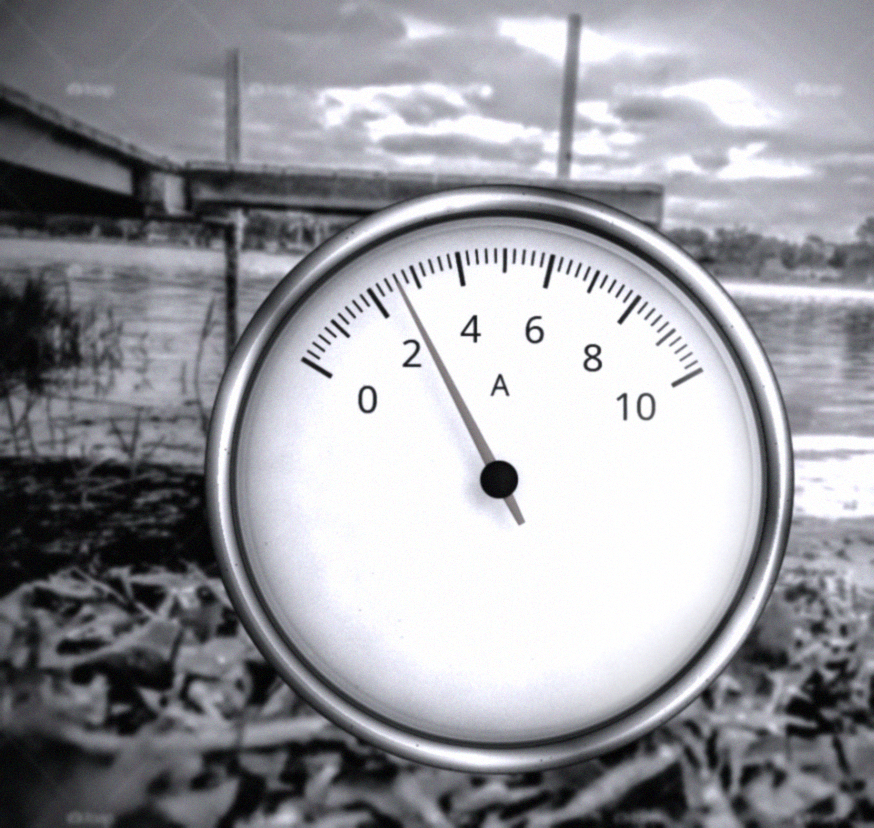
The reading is 2.6 A
